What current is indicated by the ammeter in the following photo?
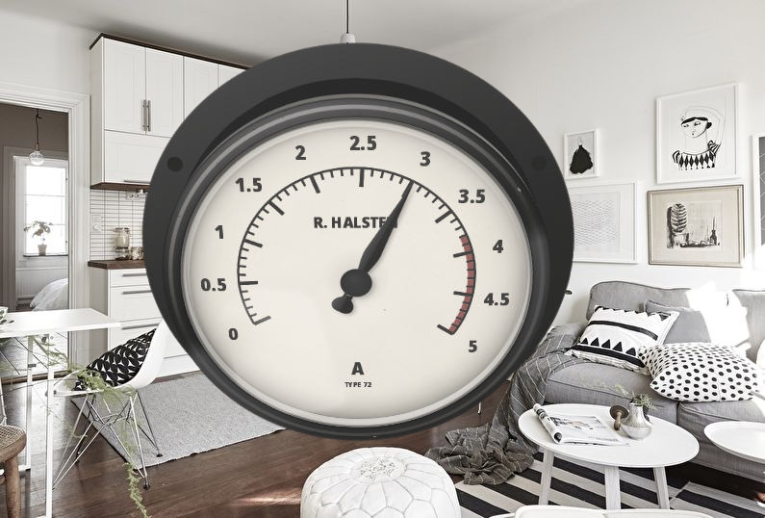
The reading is 3 A
